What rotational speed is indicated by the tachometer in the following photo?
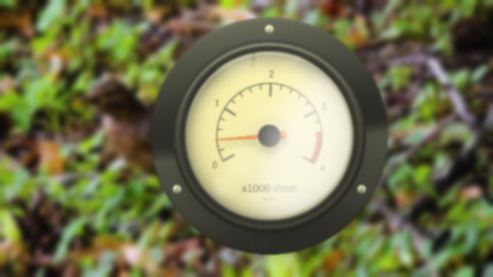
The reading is 400 rpm
